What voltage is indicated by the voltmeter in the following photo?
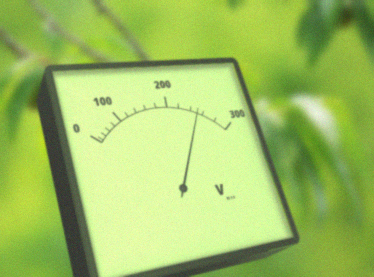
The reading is 250 V
